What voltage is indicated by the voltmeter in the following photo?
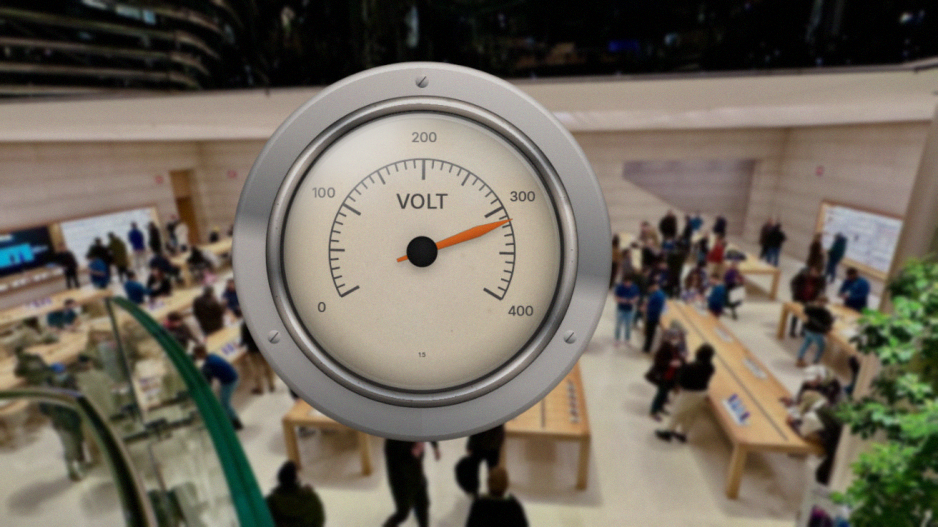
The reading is 315 V
